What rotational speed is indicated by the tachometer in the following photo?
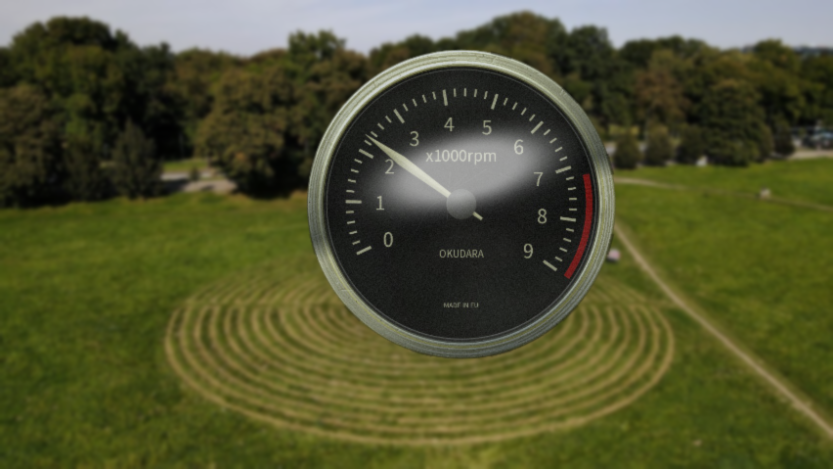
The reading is 2300 rpm
